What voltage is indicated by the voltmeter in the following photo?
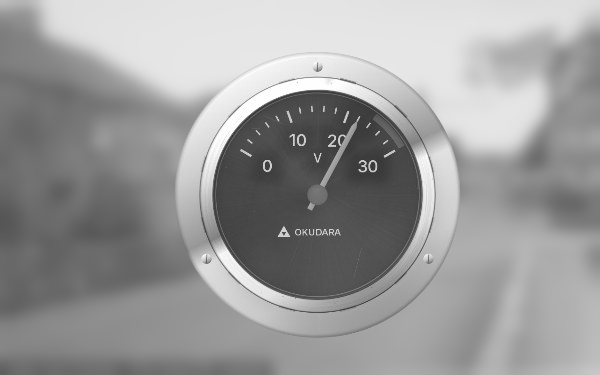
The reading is 22 V
